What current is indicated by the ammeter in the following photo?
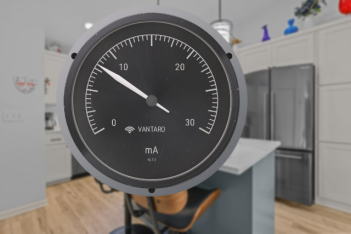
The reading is 8 mA
